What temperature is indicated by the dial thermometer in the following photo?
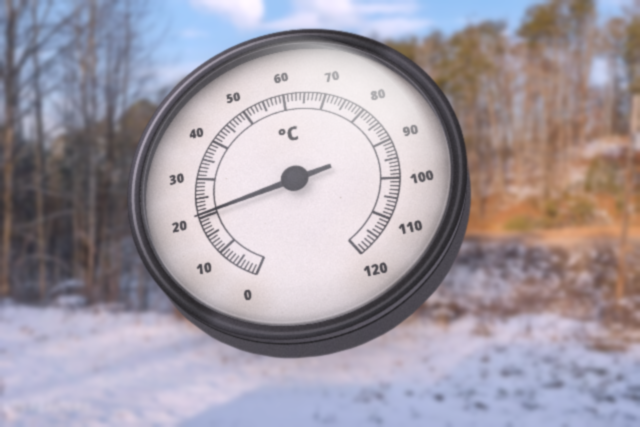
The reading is 20 °C
